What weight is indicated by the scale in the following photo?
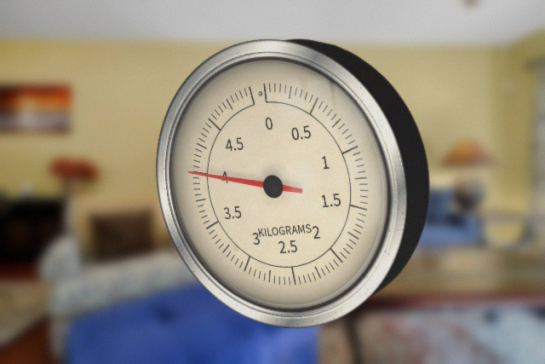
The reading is 4 kg
